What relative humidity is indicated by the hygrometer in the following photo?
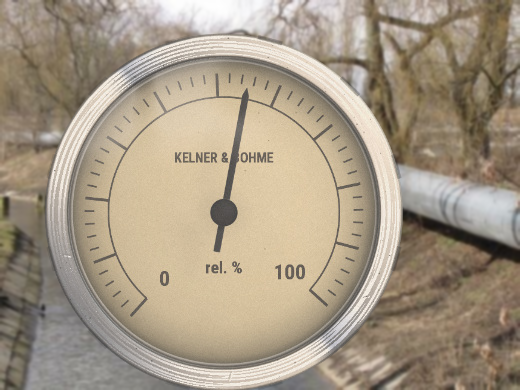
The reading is 55 %
